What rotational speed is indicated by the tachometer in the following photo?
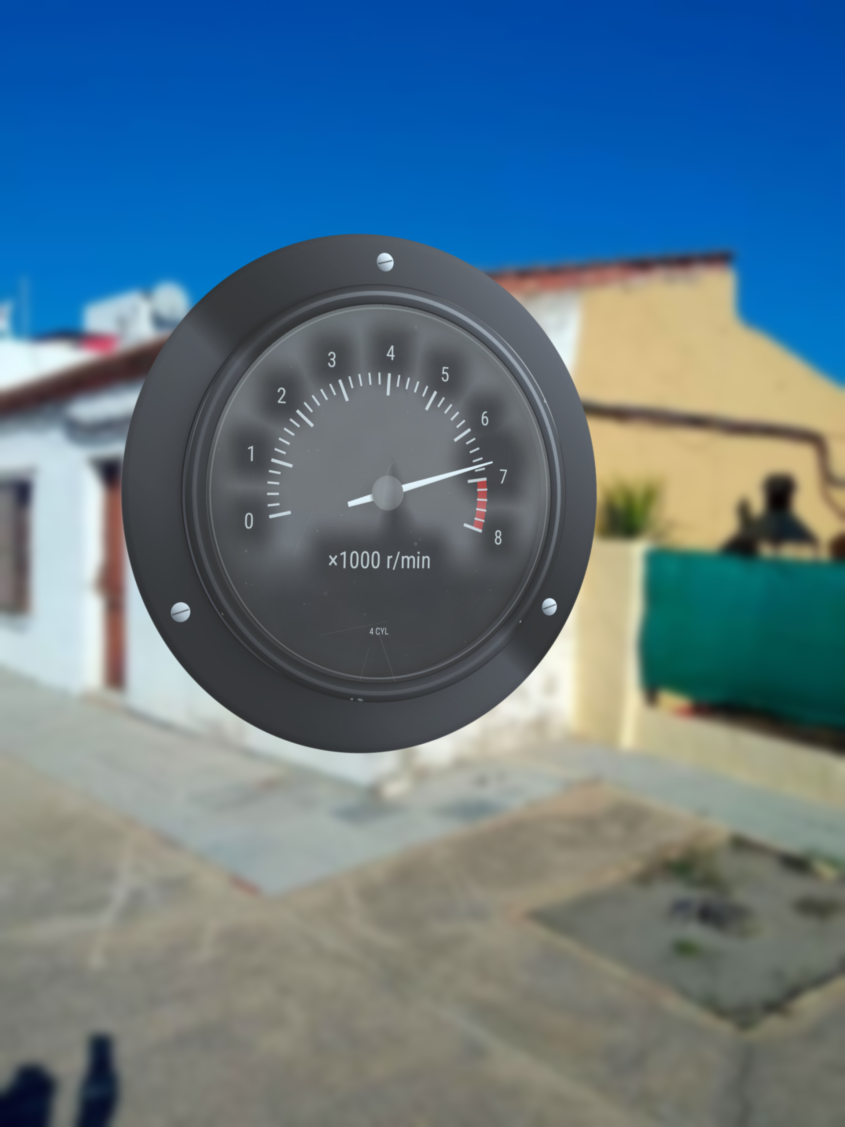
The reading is 6700 rpm
